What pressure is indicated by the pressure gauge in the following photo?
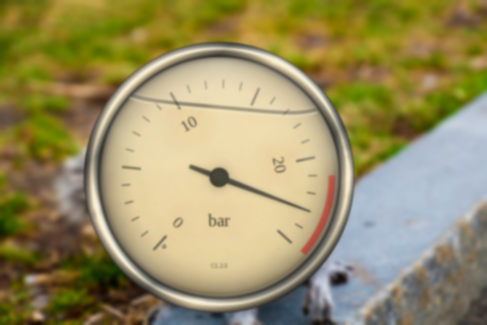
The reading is 23 bar
